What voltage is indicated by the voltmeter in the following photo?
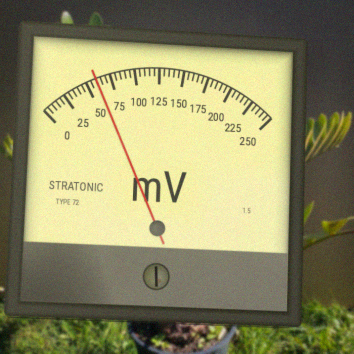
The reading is 60 mV
